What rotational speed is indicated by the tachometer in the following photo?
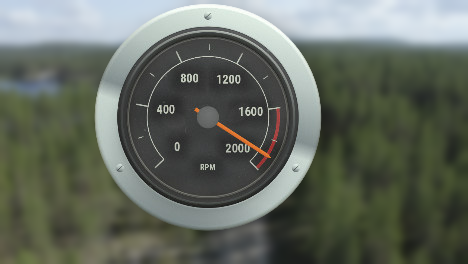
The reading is 1900 rpm
